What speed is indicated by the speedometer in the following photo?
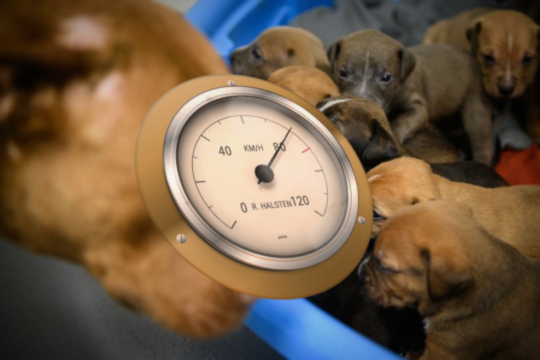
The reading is 80 km/h
